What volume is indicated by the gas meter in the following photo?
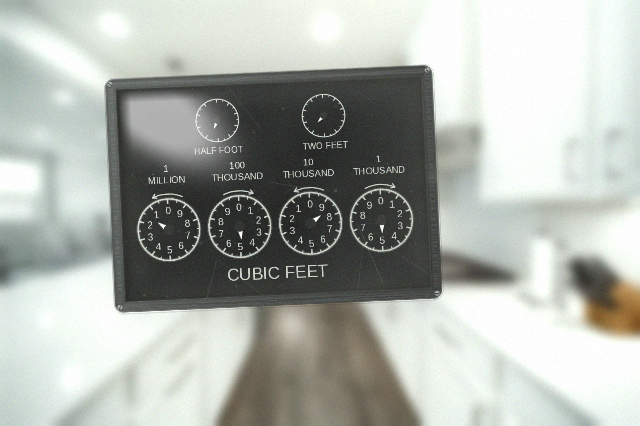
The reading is 148500 ft³
